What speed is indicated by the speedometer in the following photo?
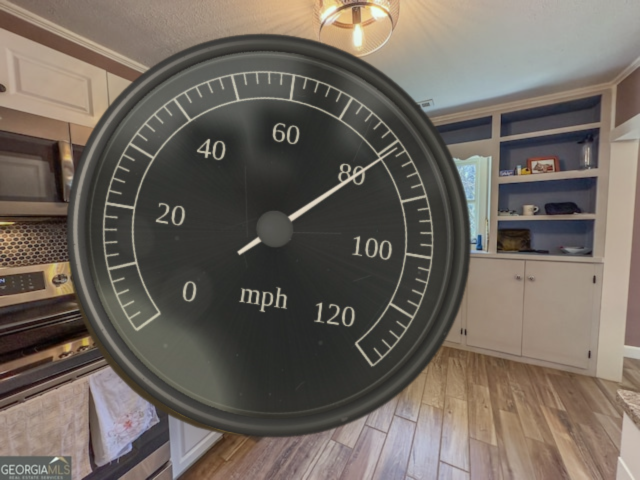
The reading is 81 mph
